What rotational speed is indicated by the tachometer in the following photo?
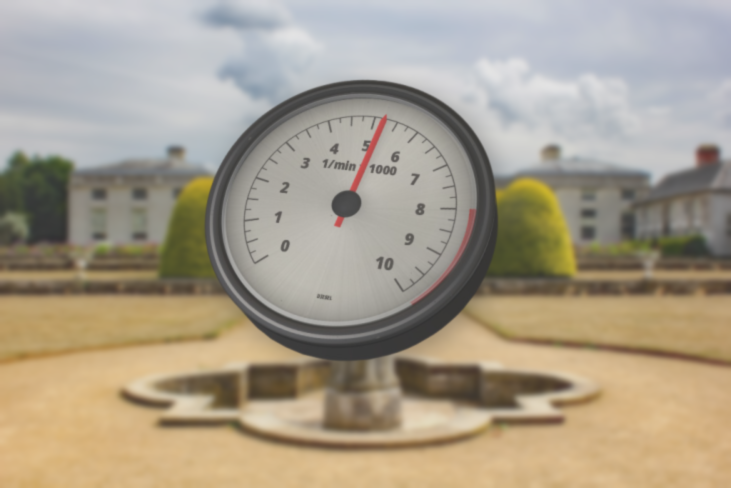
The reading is 5250 rpm
